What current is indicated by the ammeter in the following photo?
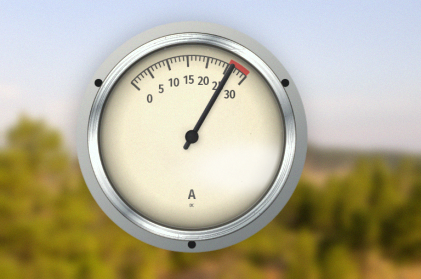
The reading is 26 A
